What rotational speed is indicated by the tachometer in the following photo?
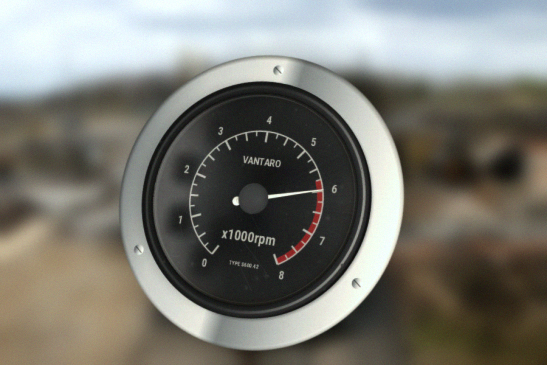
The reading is 6000 rpm
